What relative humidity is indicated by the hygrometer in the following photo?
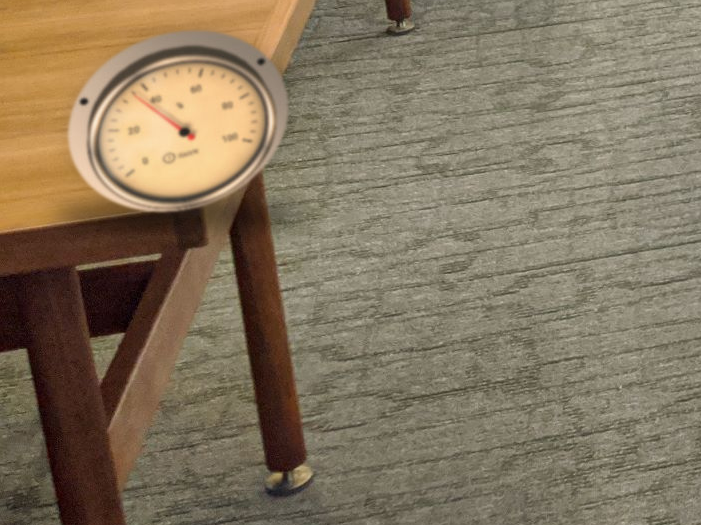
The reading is 36 %
